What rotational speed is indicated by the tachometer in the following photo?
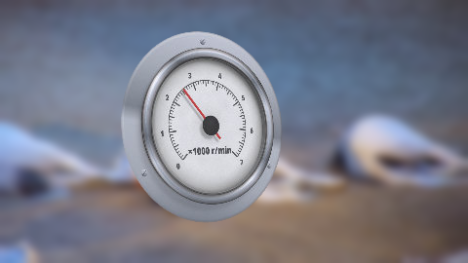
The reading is 2500 rpm
